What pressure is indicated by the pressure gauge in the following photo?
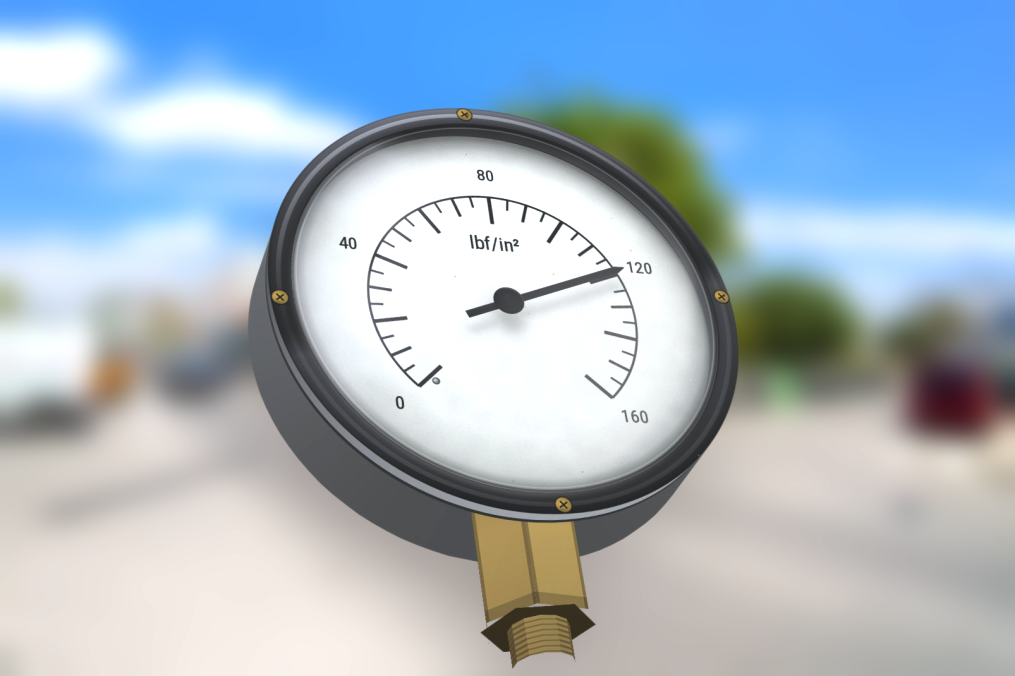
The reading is 120 psi
